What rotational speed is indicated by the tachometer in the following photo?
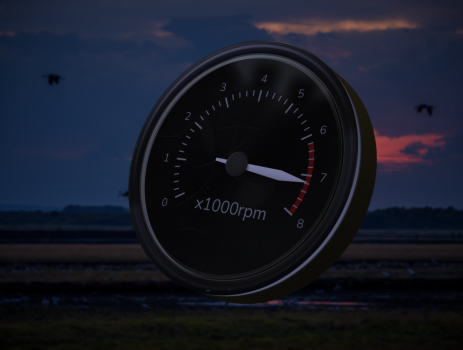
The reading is 7200 rpm
